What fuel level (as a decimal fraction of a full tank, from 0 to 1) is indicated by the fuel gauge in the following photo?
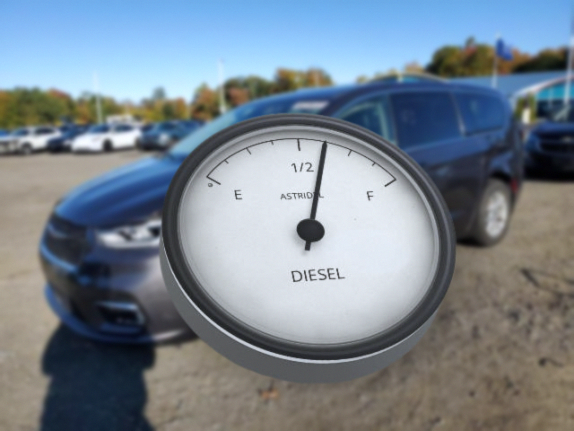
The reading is 0.625
